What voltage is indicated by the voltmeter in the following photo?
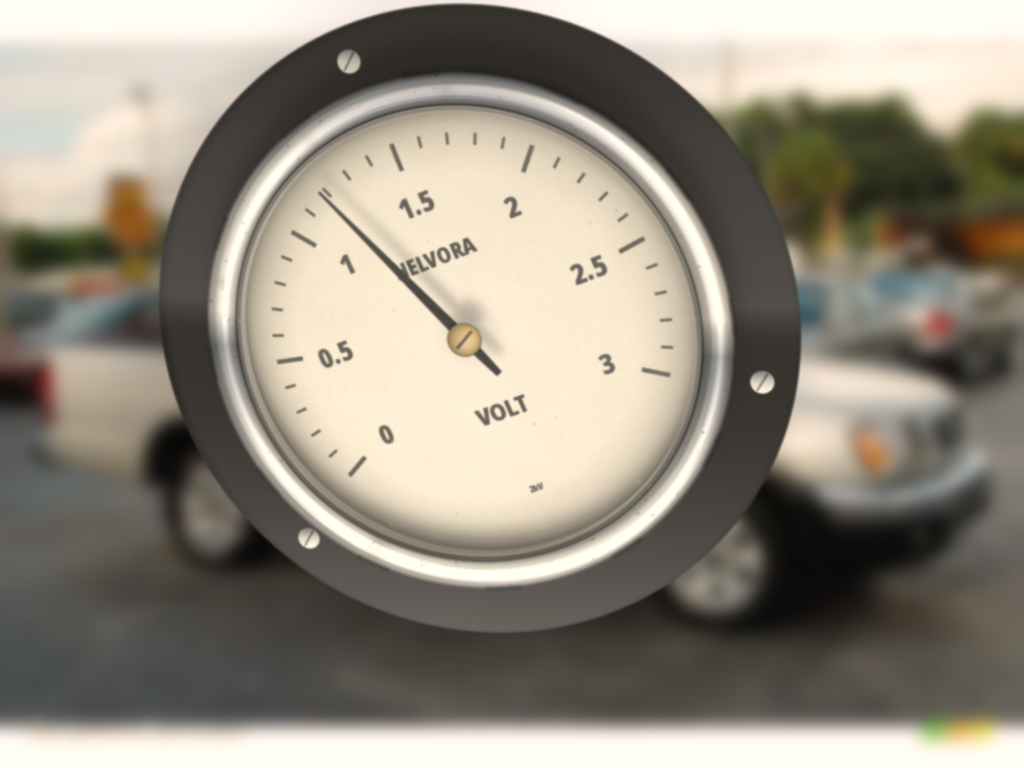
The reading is 1.2 V
